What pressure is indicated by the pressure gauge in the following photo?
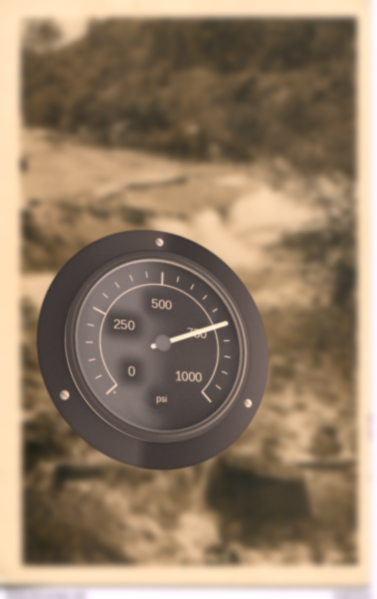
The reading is 750 psi
